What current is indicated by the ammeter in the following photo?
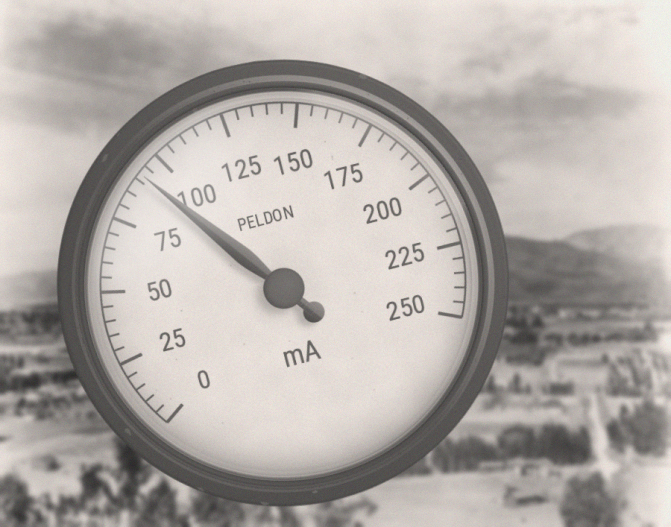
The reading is 92.5 mA
